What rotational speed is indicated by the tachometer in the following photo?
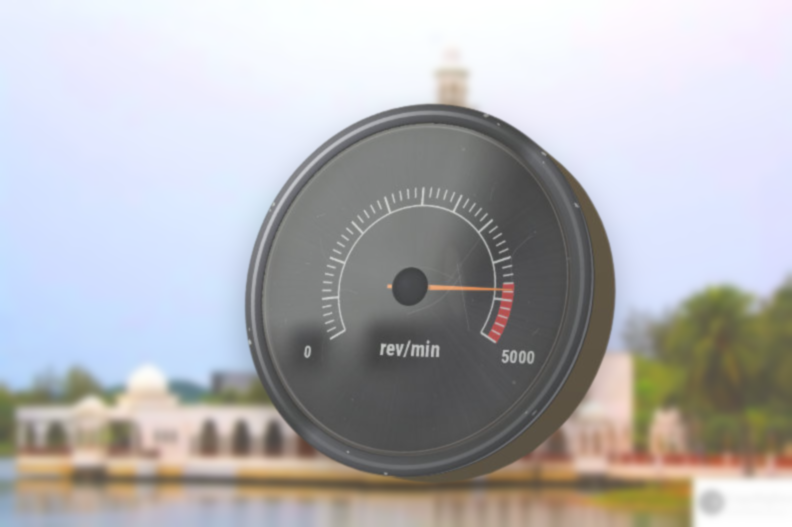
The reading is 4400 rpm
